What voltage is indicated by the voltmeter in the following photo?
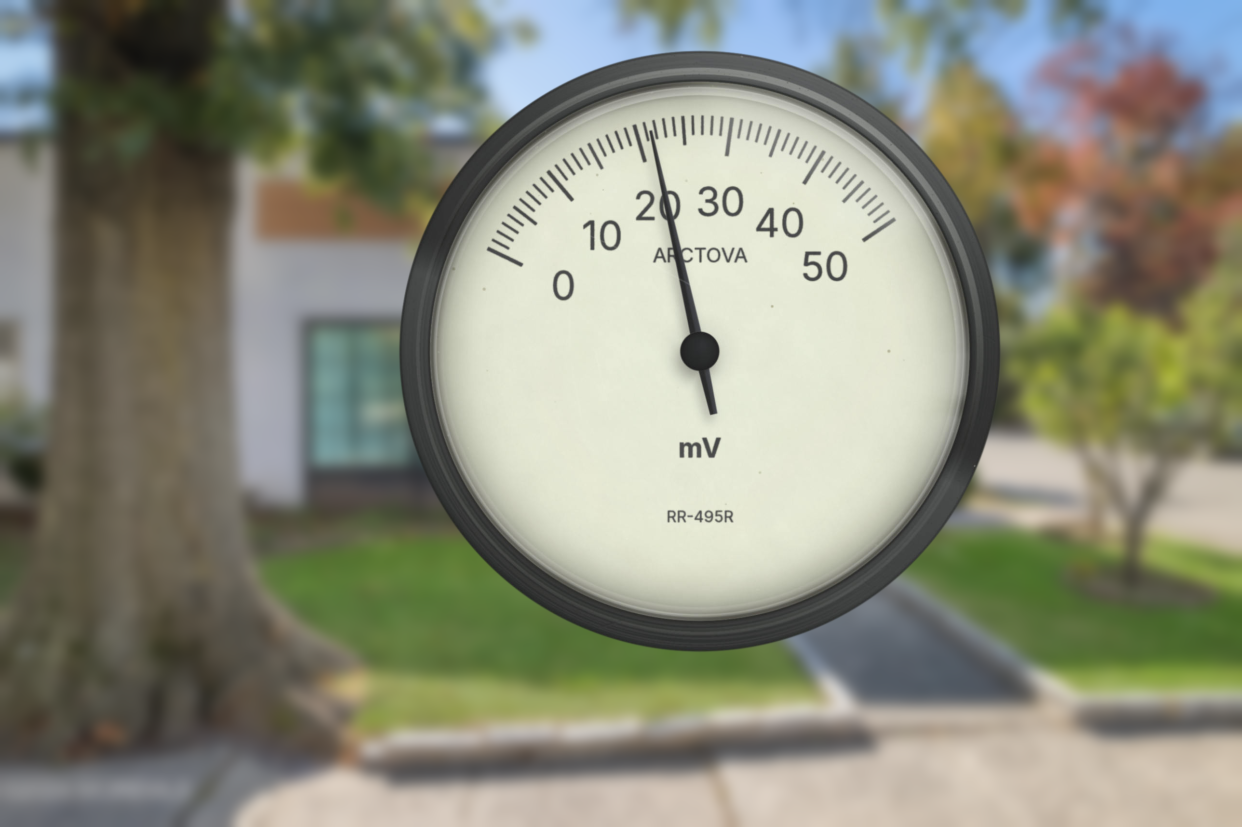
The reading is 21.5 mV
